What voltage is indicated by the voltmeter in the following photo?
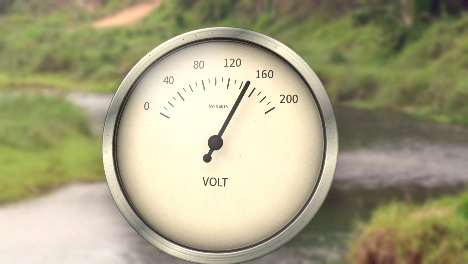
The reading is 150 V
